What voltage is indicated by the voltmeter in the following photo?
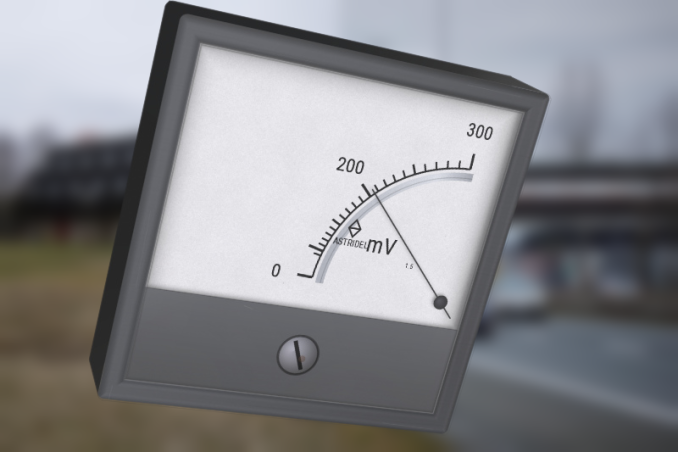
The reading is 205 mV
